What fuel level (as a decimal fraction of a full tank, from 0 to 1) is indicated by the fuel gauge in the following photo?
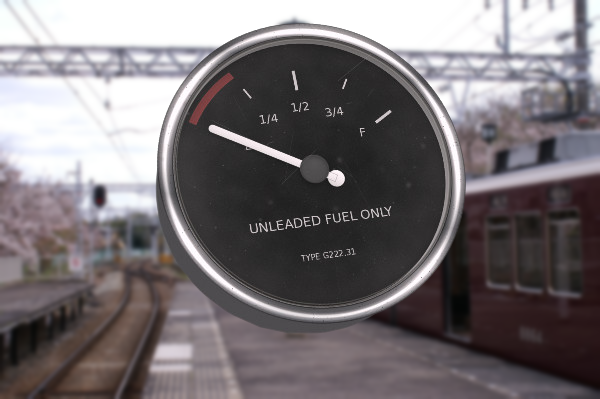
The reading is 0
